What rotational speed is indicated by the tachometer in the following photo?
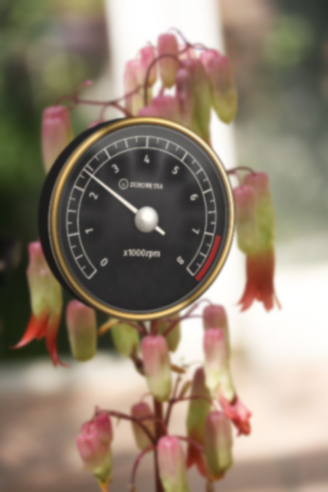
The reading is 2375 rpm
